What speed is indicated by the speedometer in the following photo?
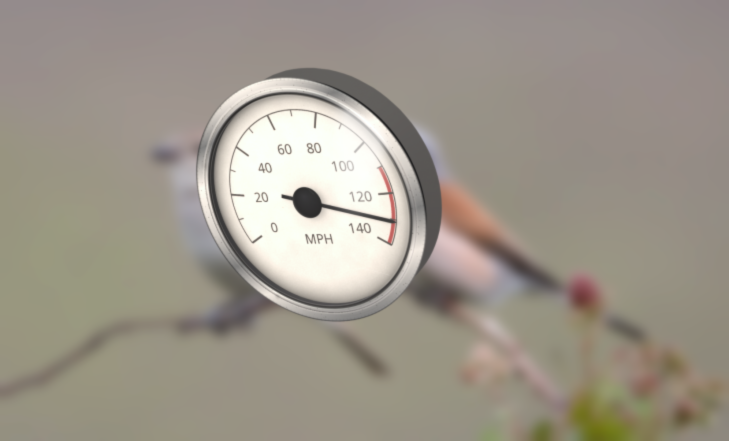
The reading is 130 mph
